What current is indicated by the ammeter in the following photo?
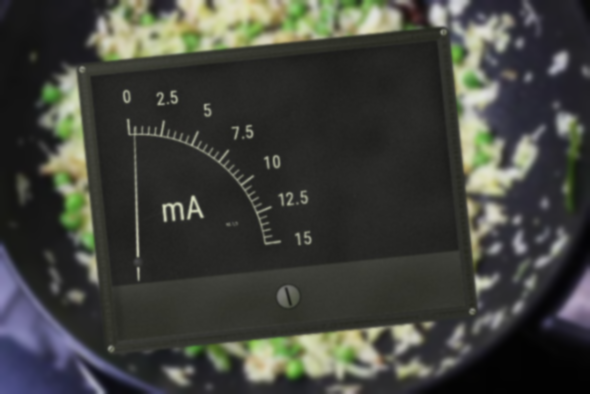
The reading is 0.5 mA
